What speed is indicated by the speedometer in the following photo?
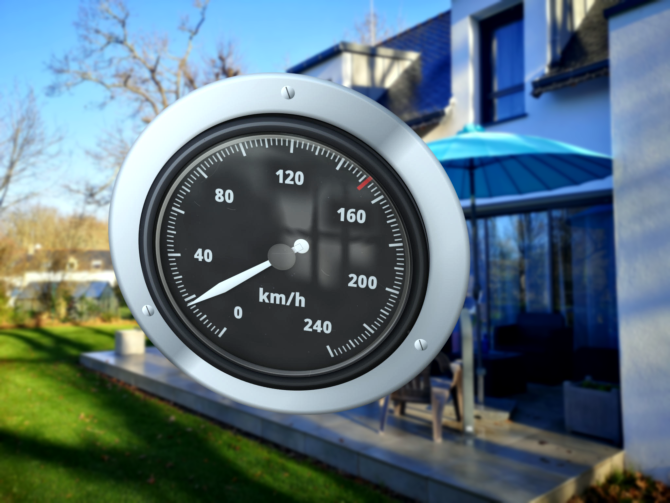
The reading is 18 km/h
